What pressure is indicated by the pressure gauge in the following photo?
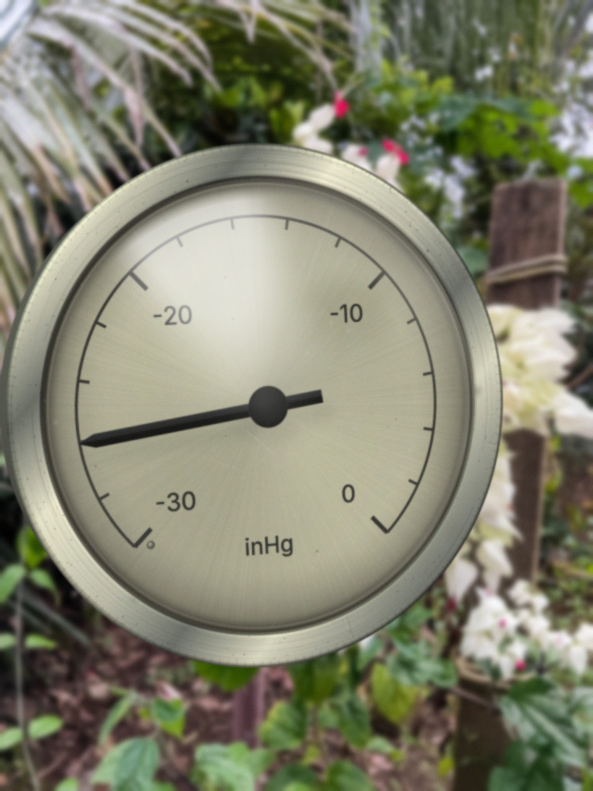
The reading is -26 inHg
